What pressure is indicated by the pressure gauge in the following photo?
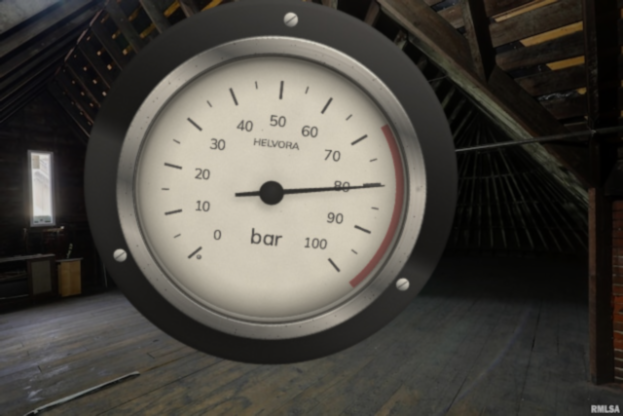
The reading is 80 bar
